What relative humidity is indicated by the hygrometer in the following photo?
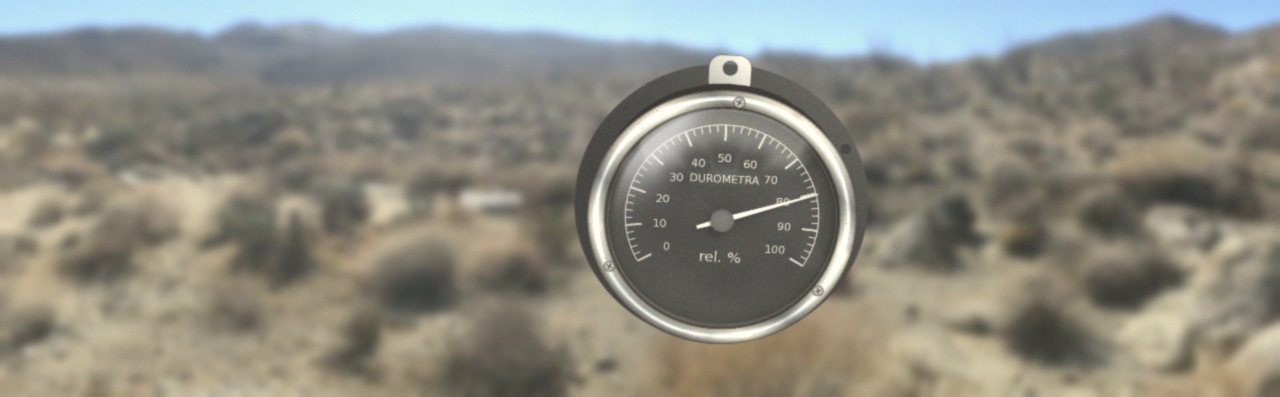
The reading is 80 %
